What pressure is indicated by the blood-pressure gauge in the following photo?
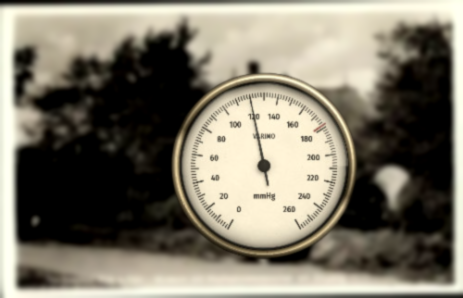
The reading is 120 mmHg
